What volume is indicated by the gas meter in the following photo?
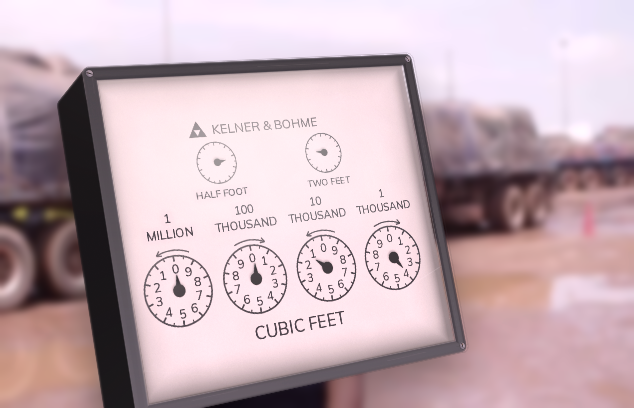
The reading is 1400 ft³
